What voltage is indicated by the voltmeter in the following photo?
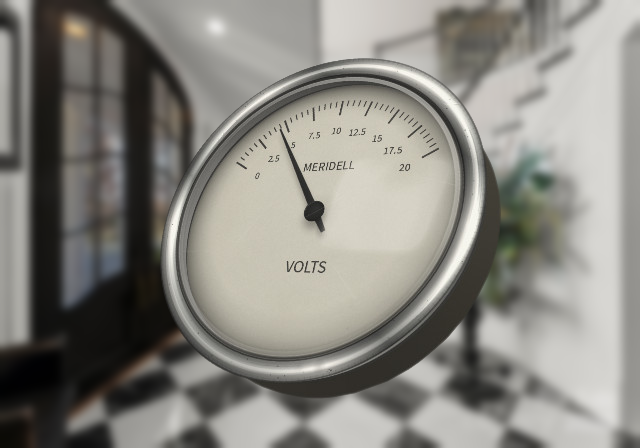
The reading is 4.5 V
